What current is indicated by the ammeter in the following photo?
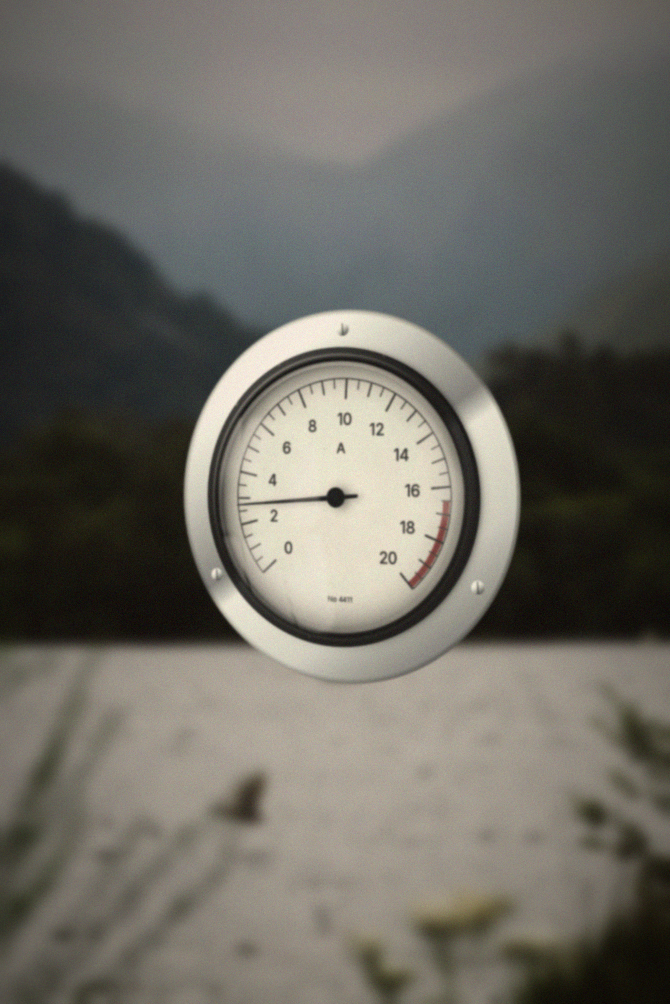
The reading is 2.75 A
